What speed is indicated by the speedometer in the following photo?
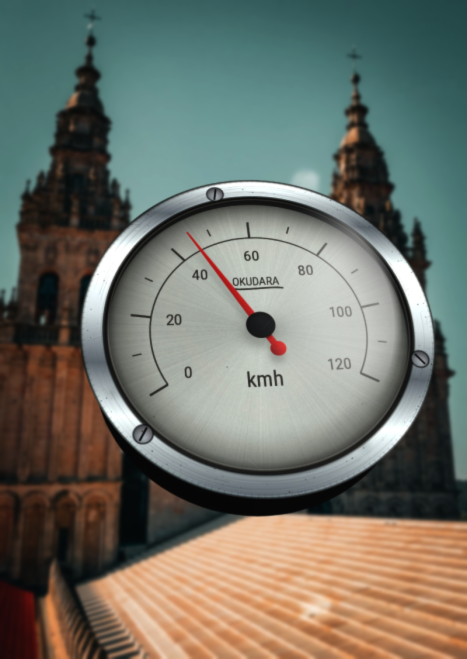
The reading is 45 km/h
